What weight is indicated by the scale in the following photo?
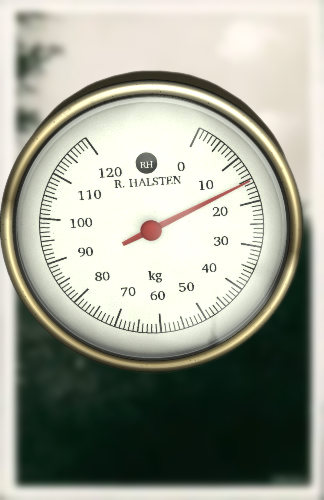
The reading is 15 kg
